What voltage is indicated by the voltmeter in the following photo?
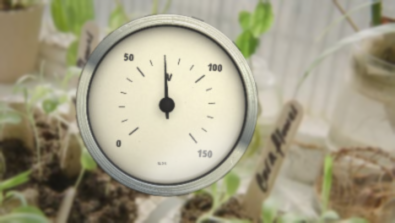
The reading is 70 V
